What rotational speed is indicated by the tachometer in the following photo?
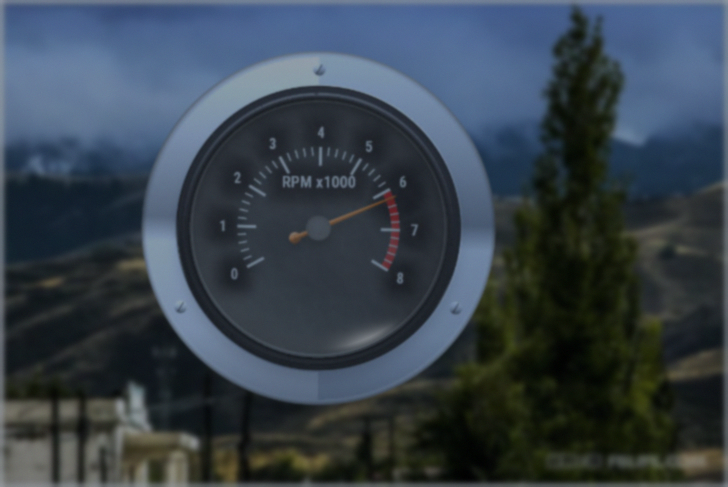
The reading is 6200 rpm
